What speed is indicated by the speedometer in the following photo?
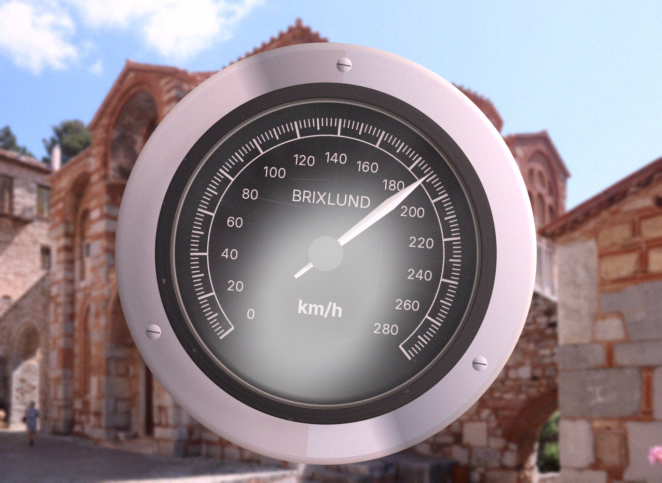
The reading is 188 km/h
